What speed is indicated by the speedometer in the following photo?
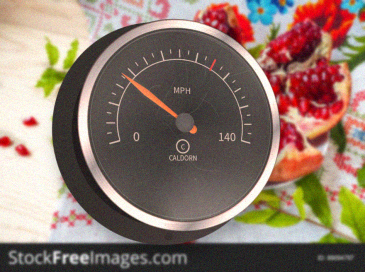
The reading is 35 mph
